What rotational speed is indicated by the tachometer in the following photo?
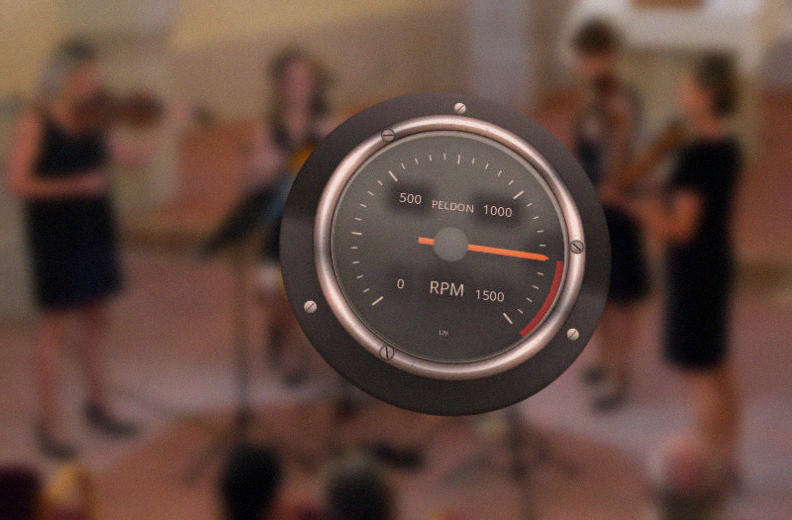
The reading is 1250 rpm
